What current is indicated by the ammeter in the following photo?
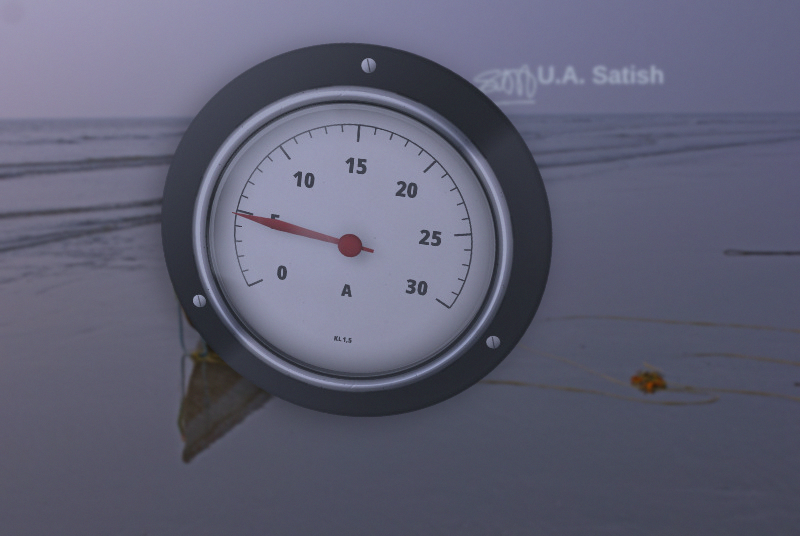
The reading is 5 A
